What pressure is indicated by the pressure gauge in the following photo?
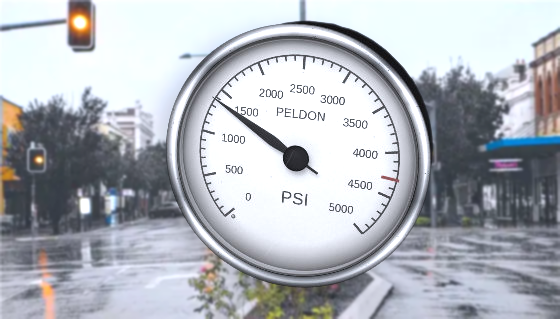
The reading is 1400 psi
